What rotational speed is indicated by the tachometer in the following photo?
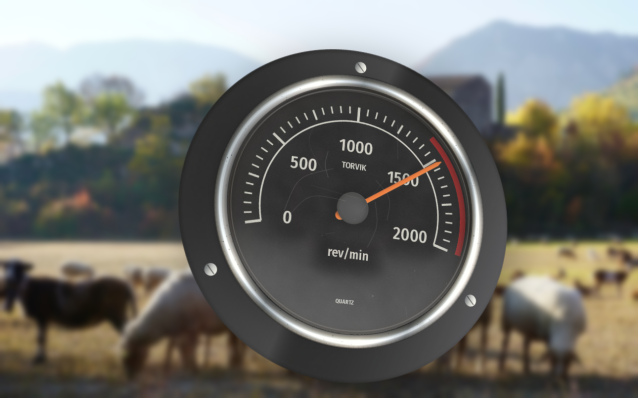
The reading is 1525 rpm
